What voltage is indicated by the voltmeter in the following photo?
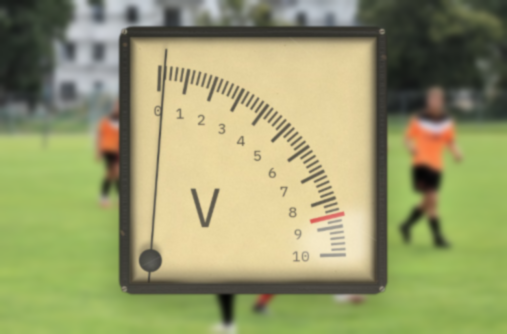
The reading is 0.2 V
